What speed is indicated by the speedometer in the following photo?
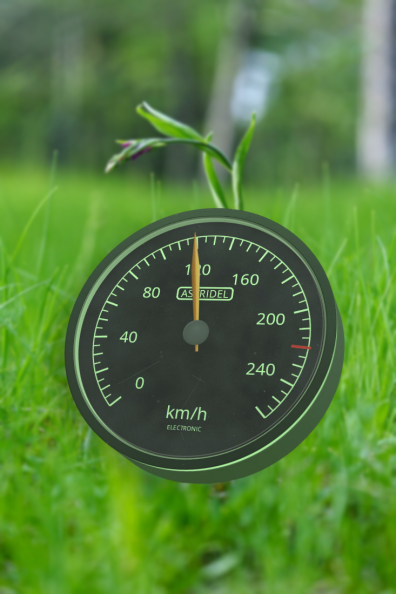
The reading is 120 km/h
